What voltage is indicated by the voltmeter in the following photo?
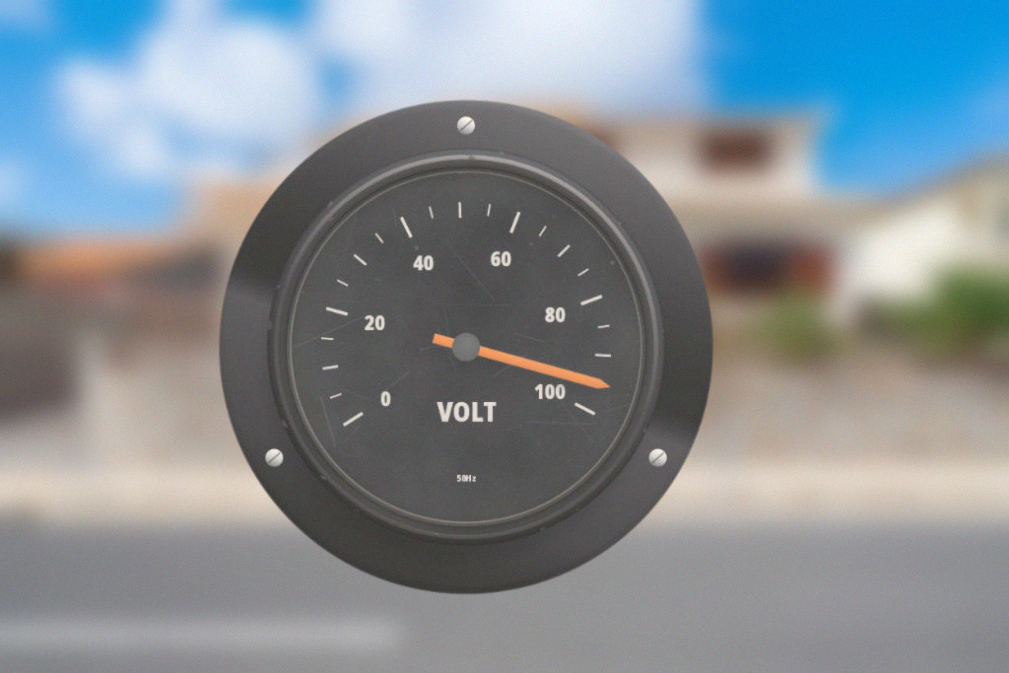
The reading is 95 V
